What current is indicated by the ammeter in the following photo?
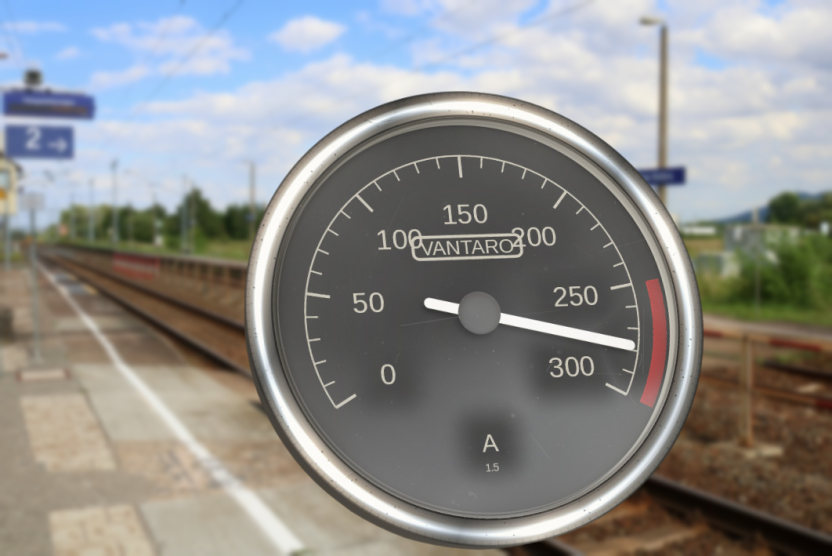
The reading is 280 A
